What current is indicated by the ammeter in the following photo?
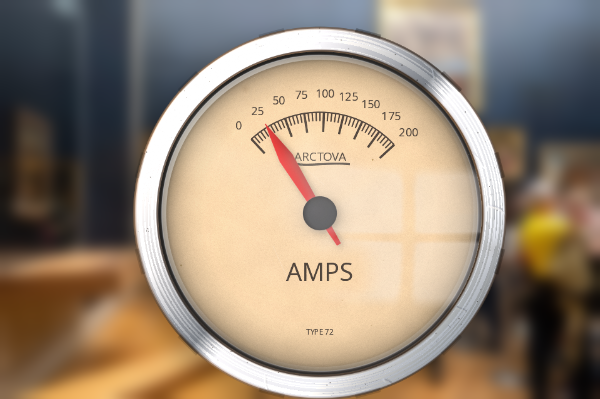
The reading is 25 A
